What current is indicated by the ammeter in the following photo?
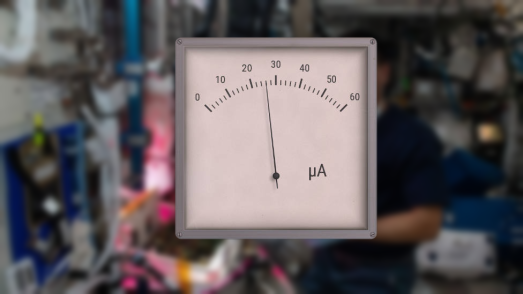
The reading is 26 µA
